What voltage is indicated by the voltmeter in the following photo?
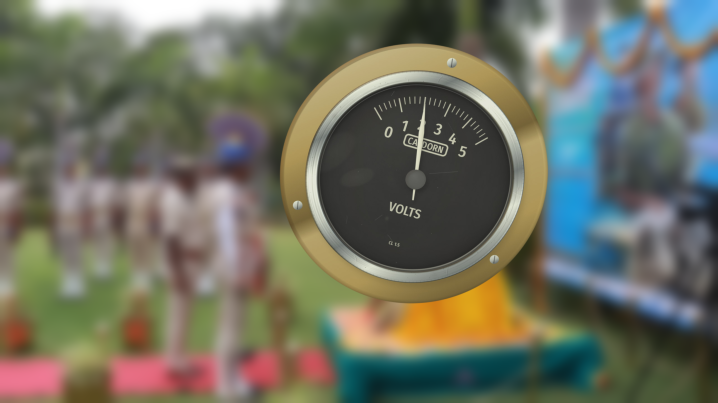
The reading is 2 V
